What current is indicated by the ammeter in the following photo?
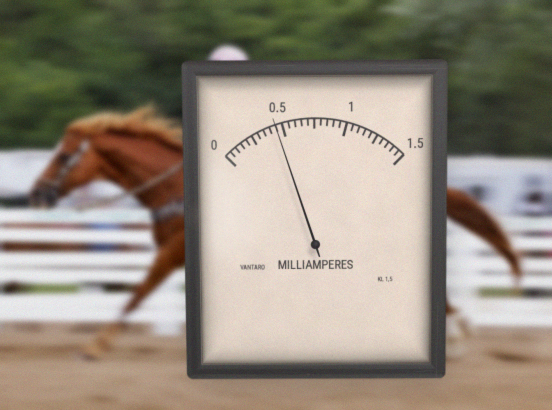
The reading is 0.45 mA
